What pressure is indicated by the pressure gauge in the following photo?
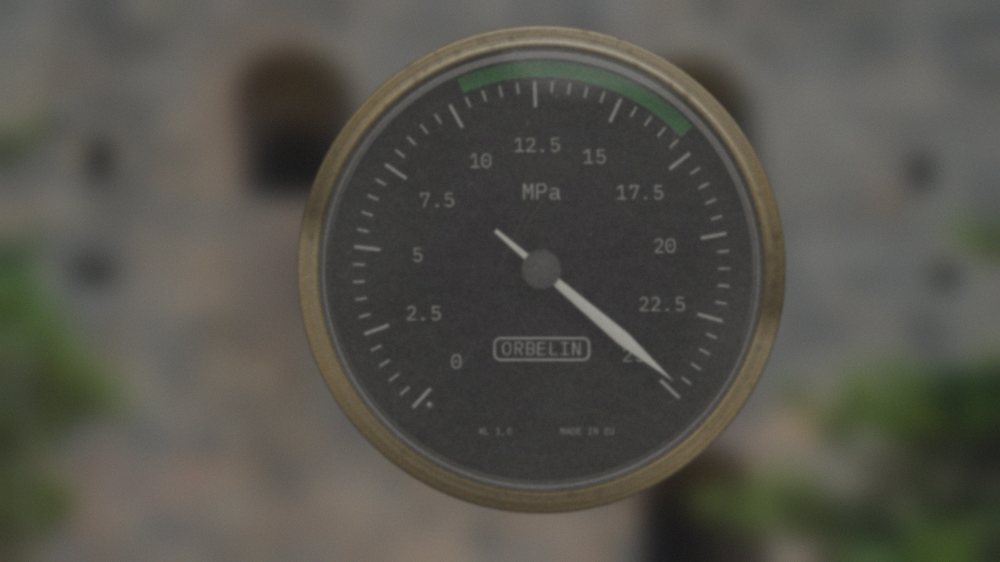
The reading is 24.75 MPa
